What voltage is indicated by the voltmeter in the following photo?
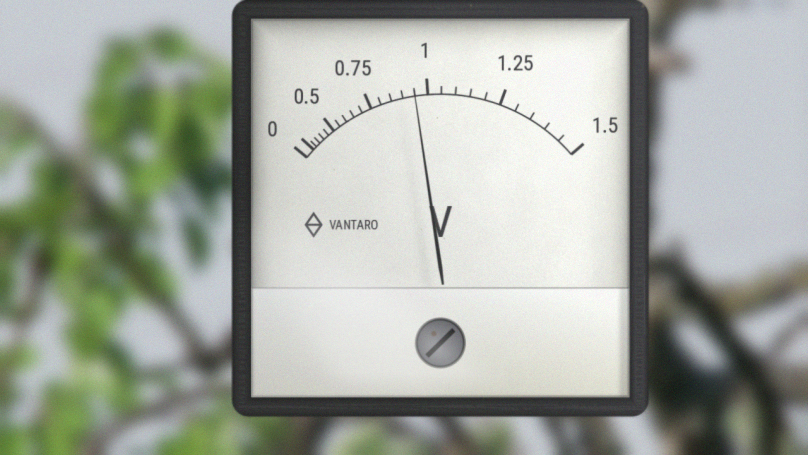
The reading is 0.95 V
